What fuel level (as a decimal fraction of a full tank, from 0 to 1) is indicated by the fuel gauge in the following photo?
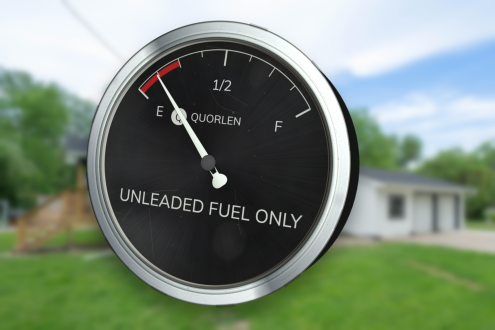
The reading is 0.125
